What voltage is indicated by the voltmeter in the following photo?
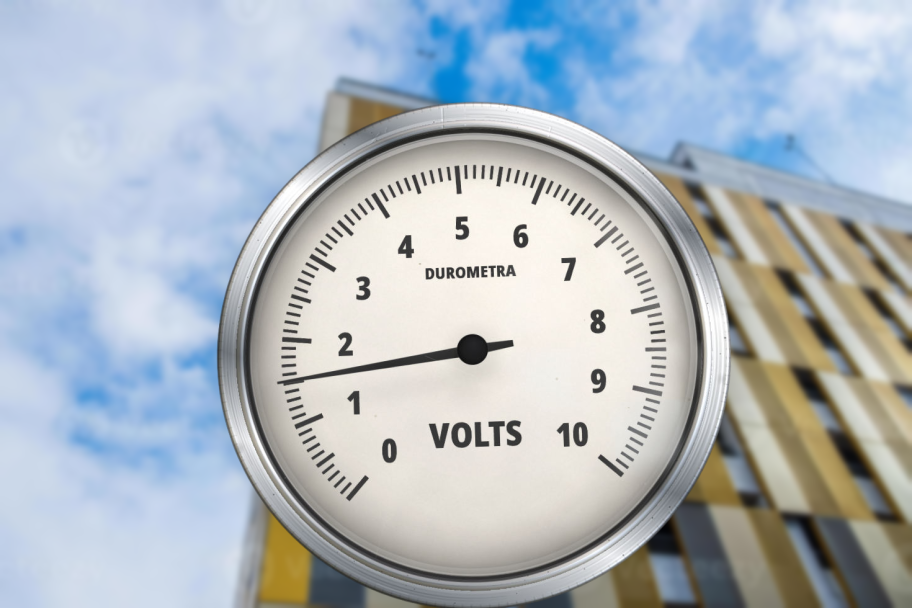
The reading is 1.5 V
